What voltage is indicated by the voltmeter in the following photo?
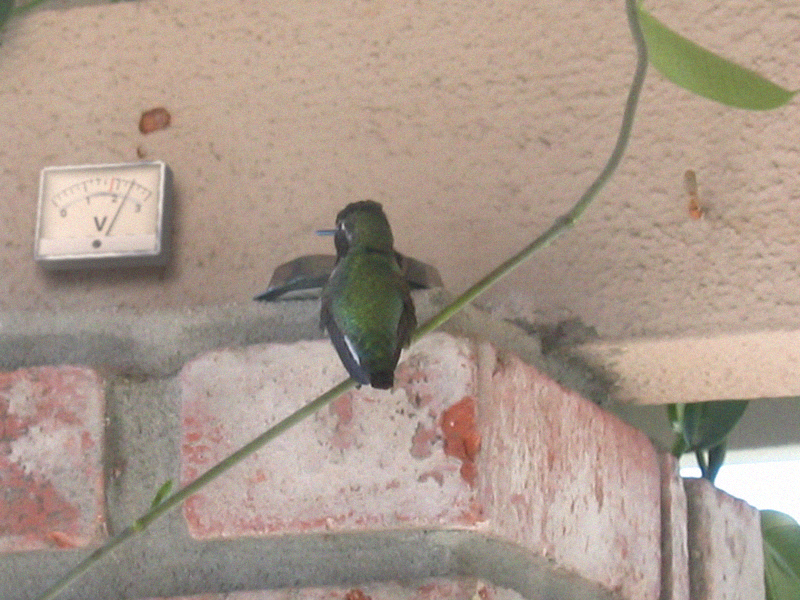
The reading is 2.4 V
